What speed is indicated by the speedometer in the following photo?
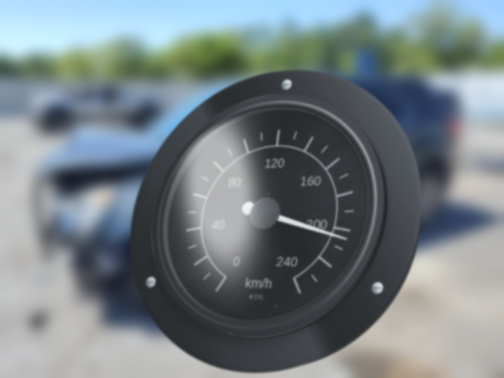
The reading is 205 km/h
